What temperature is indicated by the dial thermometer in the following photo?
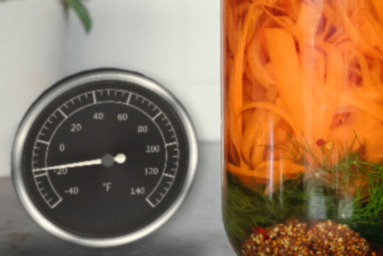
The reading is -16 °F
